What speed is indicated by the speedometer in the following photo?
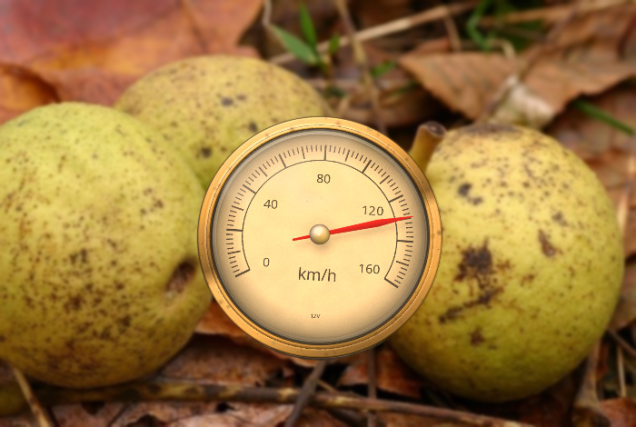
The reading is 130 km/h
